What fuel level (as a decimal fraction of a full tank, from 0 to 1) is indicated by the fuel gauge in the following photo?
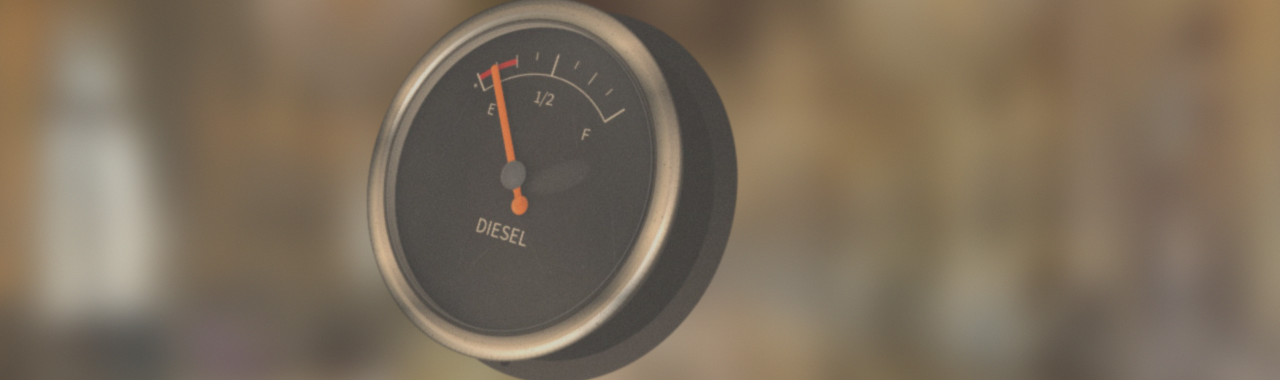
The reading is 0.125
